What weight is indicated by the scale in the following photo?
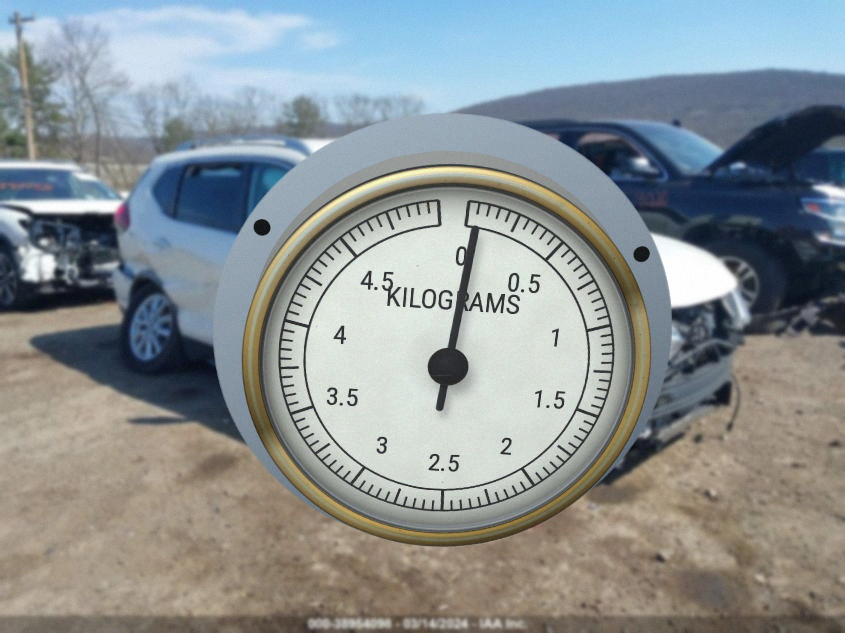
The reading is 0.05 kg
